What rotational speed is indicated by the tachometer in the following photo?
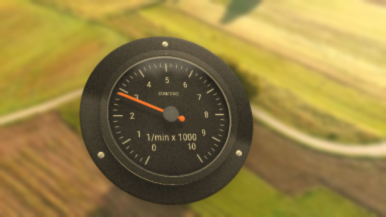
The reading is 2800 rpm
